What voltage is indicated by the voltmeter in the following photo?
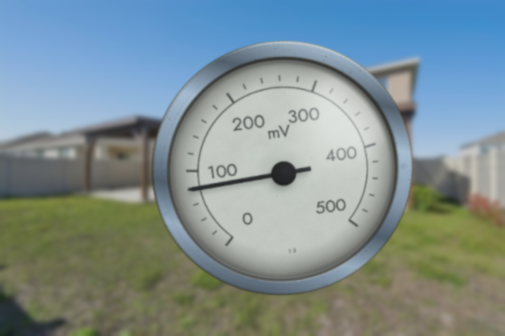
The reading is 80 mV
